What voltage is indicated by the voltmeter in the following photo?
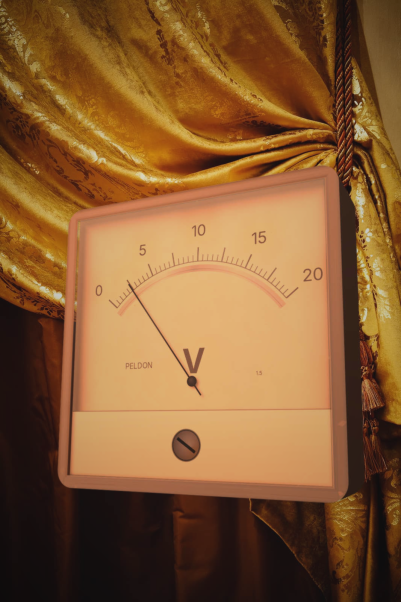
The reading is 2.5 V
